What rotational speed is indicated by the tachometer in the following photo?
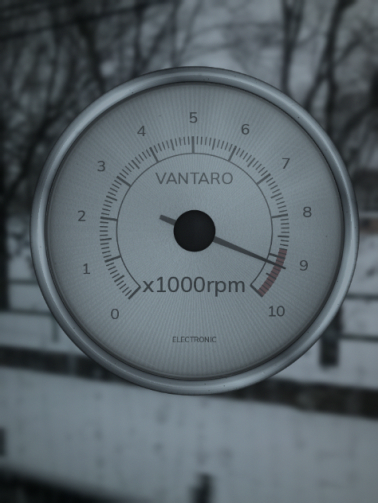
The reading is 9200 rpm
